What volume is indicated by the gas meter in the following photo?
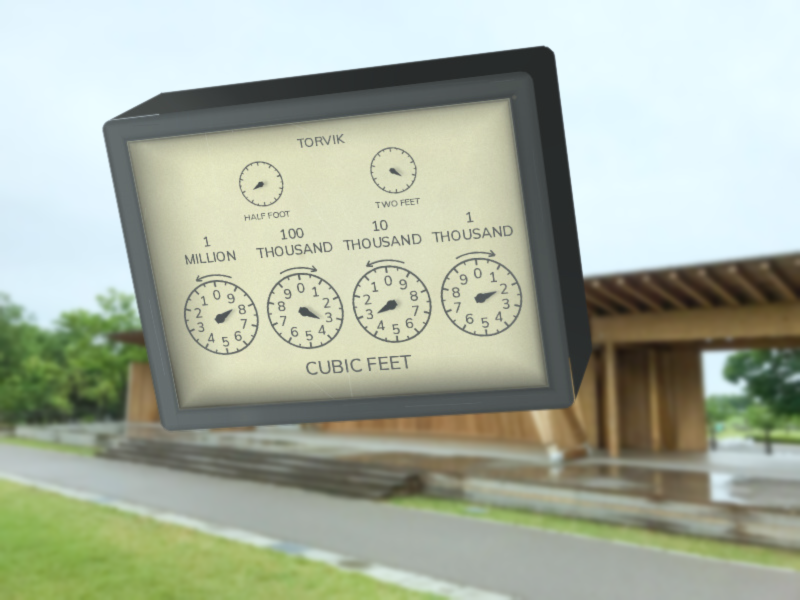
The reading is 833200 ft³
